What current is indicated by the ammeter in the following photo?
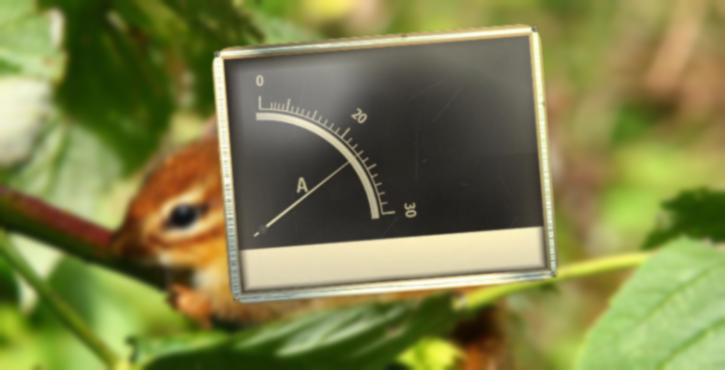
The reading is 23 A
